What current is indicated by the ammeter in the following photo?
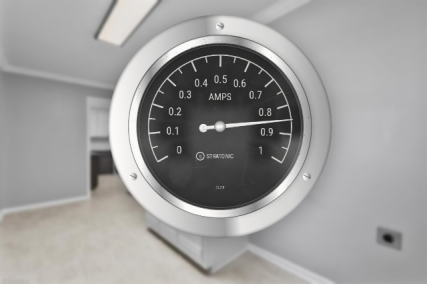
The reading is 0.85 A
